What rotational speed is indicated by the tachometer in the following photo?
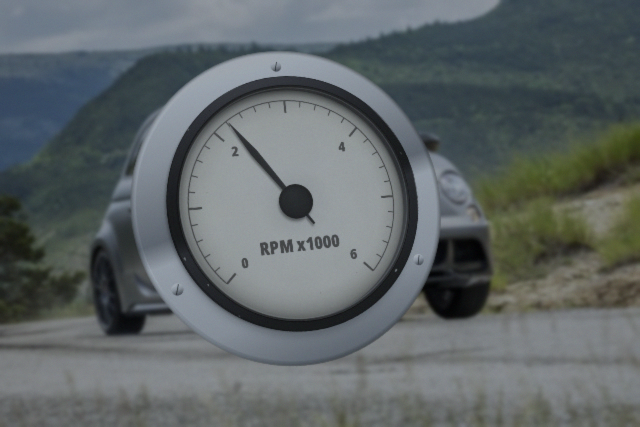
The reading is 2200 rpm
